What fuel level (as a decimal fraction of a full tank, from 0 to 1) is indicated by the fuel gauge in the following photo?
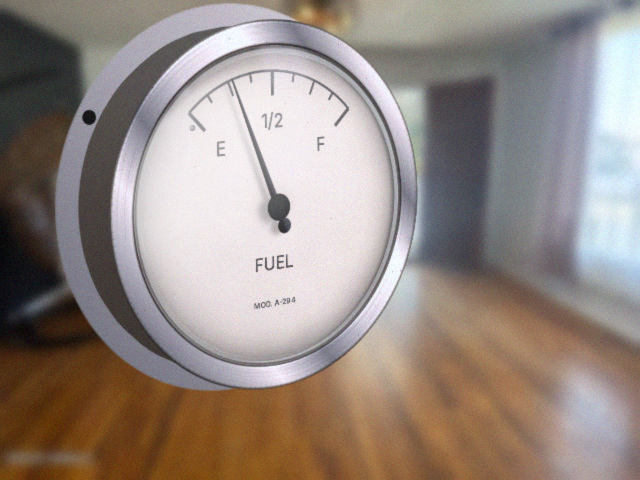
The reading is 0.25
